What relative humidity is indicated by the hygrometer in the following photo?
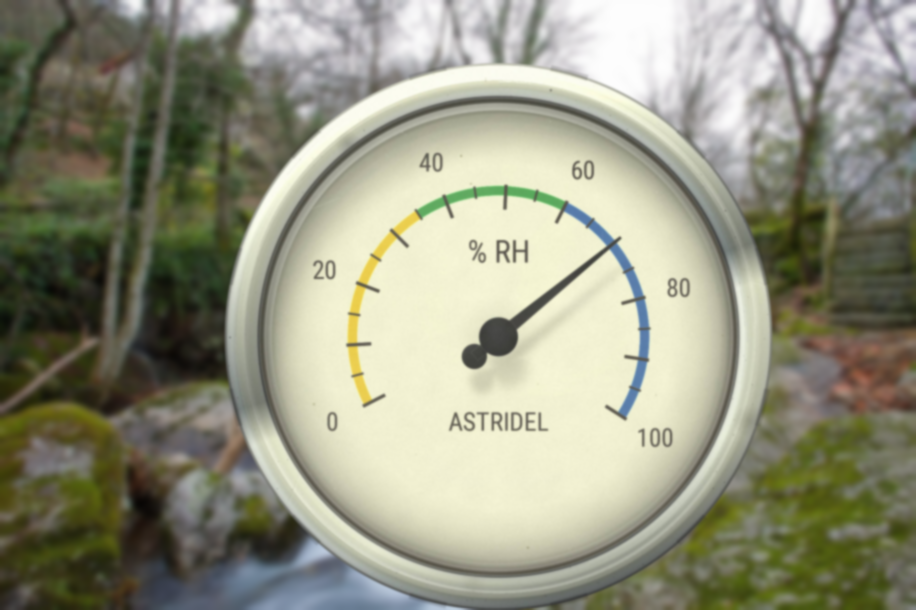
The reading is 70 %
